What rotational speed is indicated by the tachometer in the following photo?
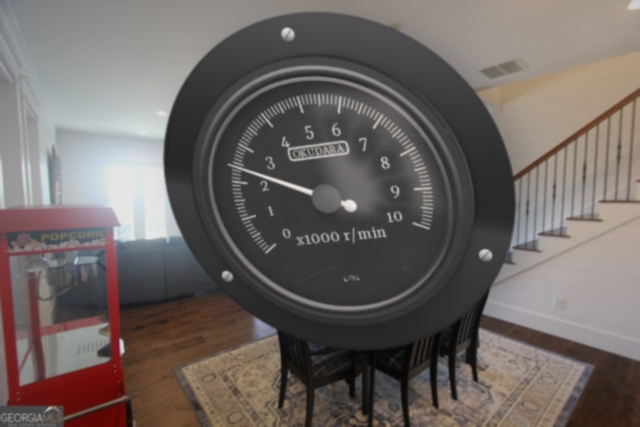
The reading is 2500 rpm
